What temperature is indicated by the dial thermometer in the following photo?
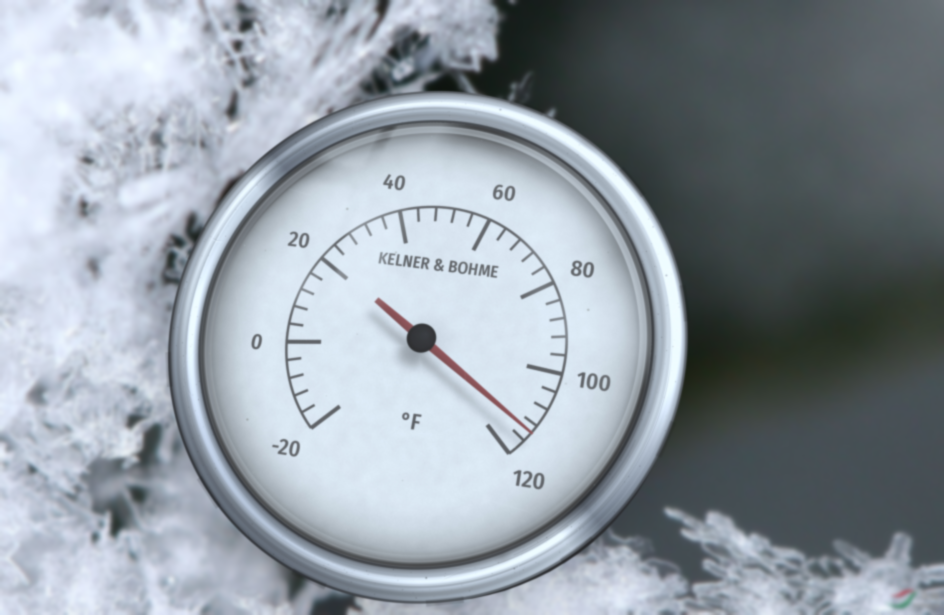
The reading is 114 °F
